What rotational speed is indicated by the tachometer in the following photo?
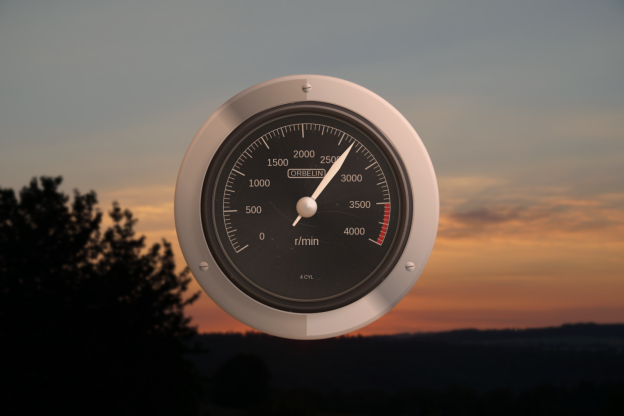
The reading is 2650 rpm
